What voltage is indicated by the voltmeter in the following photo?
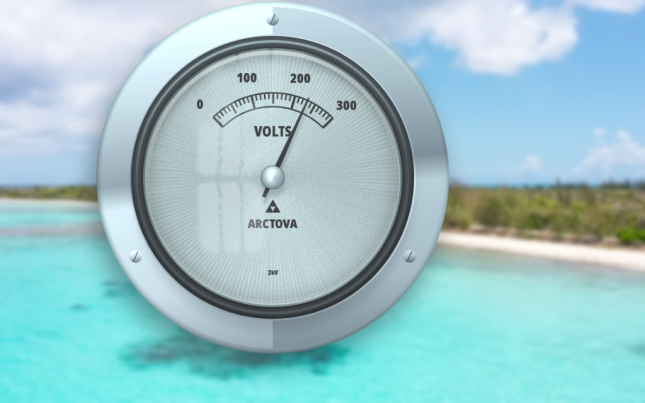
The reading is 230 V
